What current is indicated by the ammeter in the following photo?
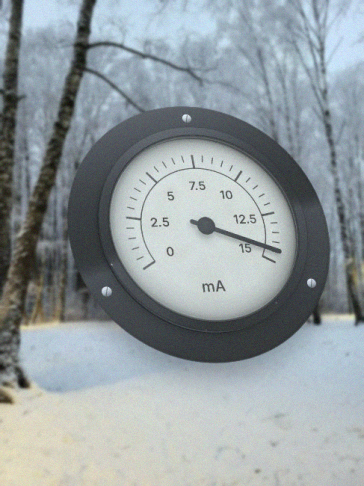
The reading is 14.5 mA
